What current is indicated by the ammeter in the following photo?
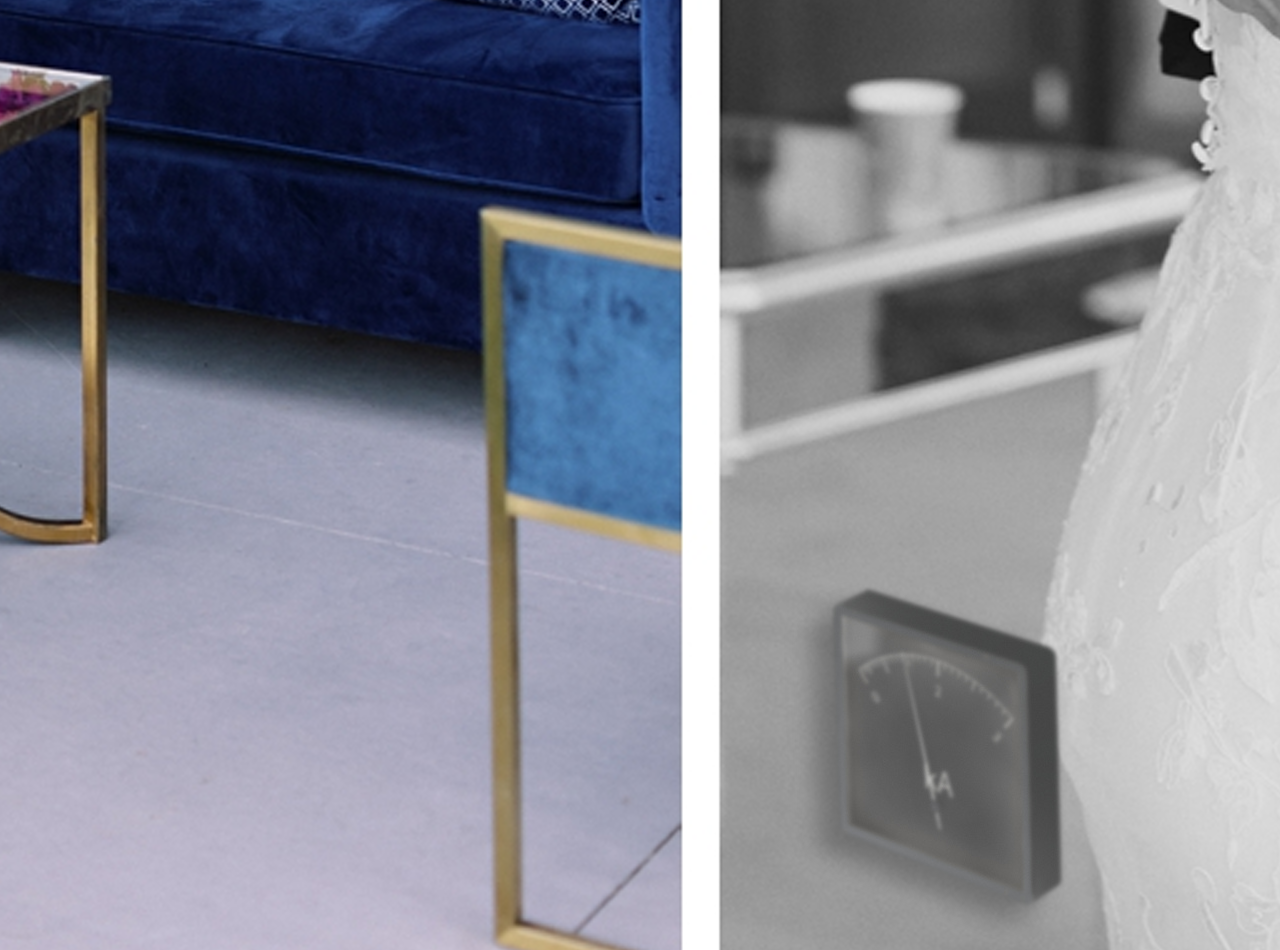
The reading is 1.5 kA
